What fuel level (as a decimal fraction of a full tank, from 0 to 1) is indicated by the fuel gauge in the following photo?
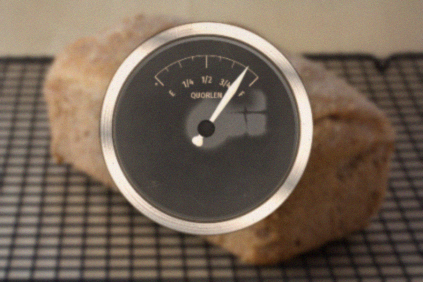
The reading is 0.875
